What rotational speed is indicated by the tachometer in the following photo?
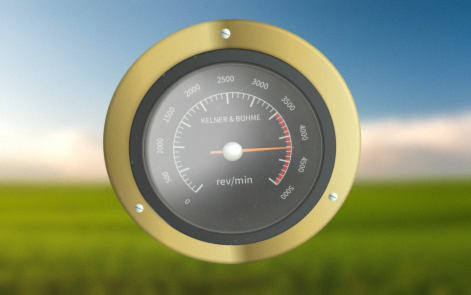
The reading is 4200 rpm
